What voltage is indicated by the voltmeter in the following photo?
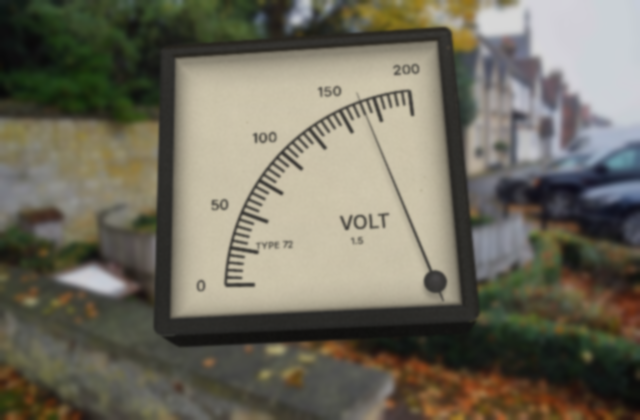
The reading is 165 V
